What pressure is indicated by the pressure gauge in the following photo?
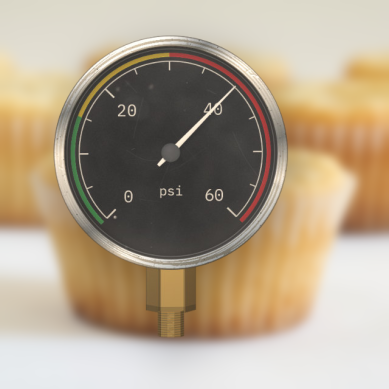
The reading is 40 psi
